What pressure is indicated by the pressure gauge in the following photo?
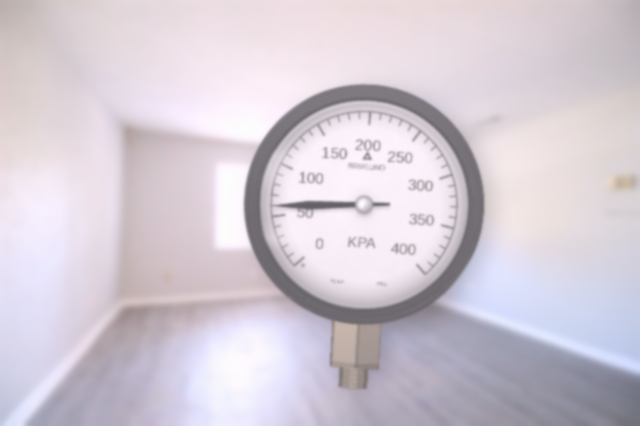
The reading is 60 kPa
